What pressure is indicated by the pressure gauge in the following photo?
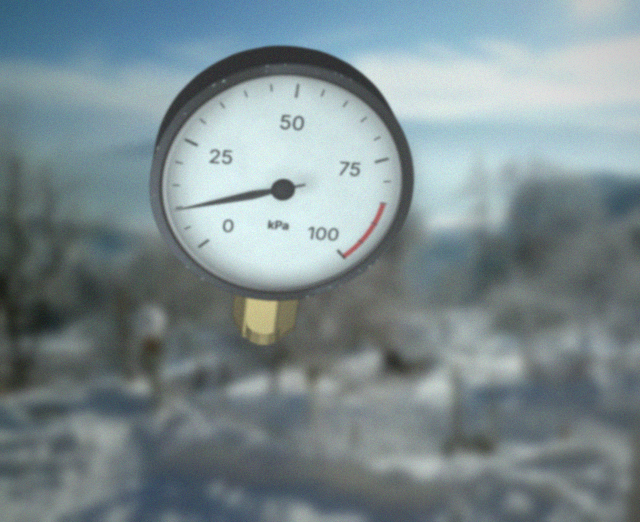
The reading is 10 kPa
